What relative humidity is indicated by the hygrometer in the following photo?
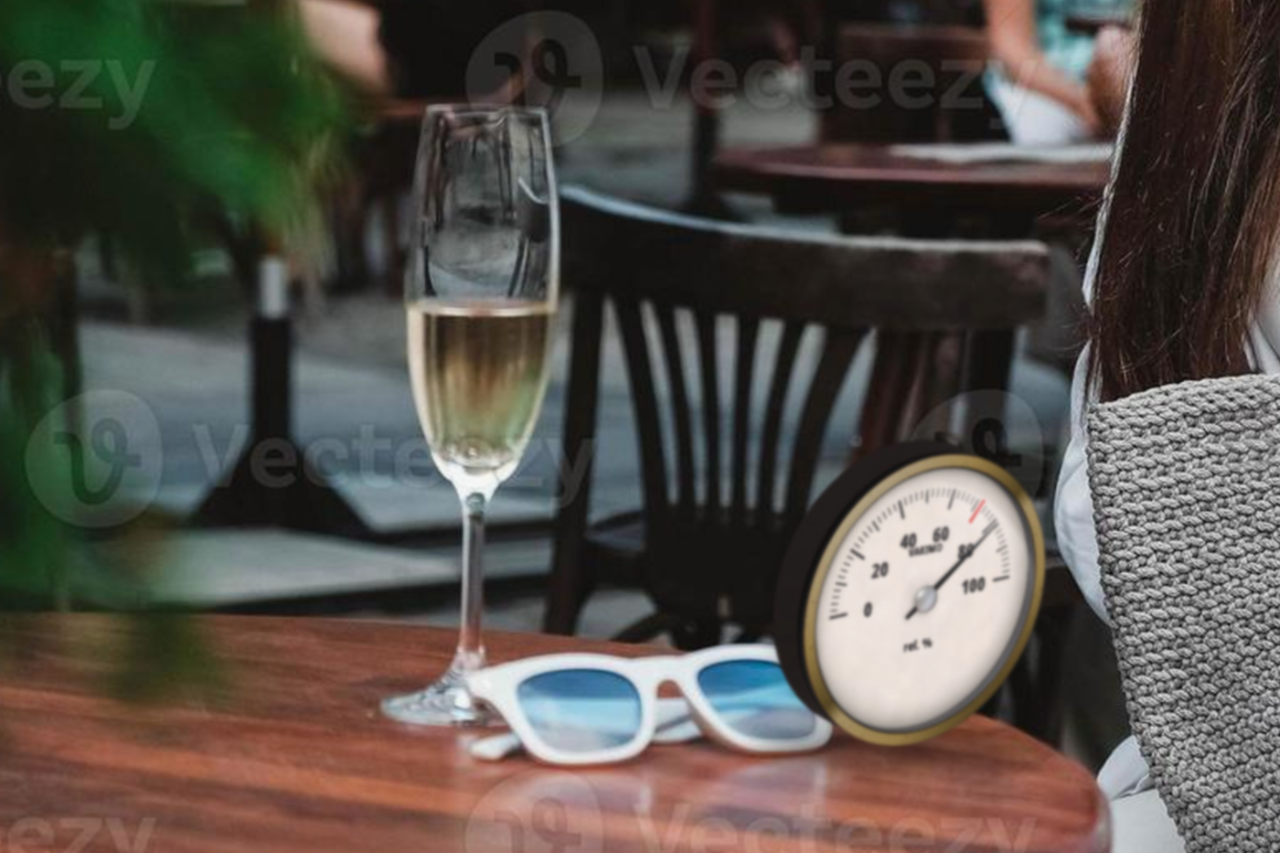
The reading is 80 %
